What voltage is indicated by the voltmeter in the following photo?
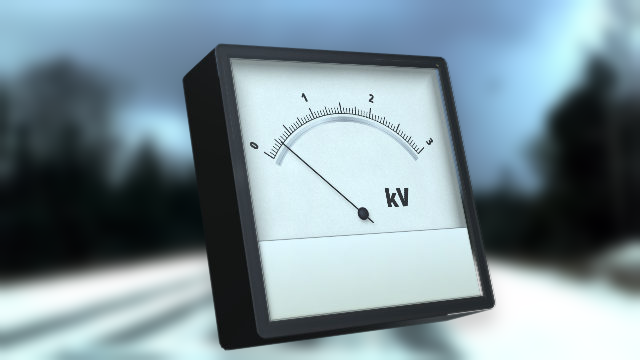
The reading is 0.25 kV
